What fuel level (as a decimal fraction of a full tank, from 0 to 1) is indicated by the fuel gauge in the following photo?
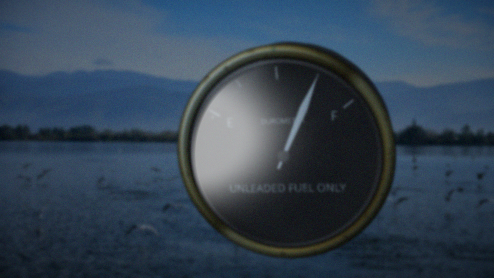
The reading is 0.75
